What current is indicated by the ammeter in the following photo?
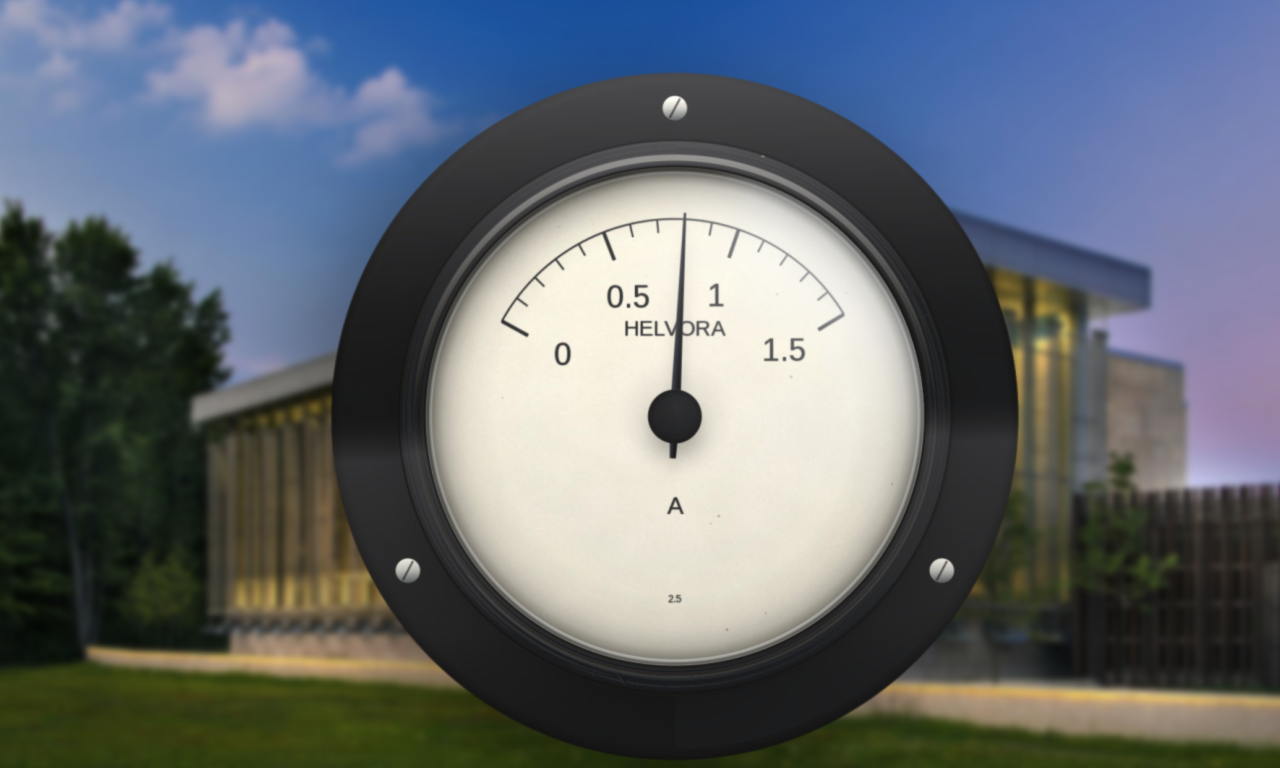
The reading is 0.8 A
